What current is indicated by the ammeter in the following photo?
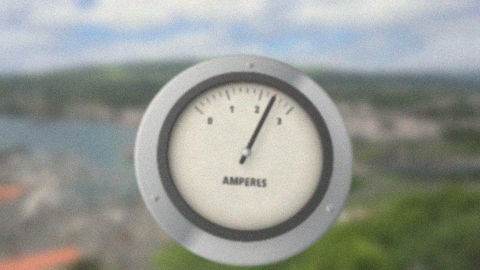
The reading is 2.4 A
